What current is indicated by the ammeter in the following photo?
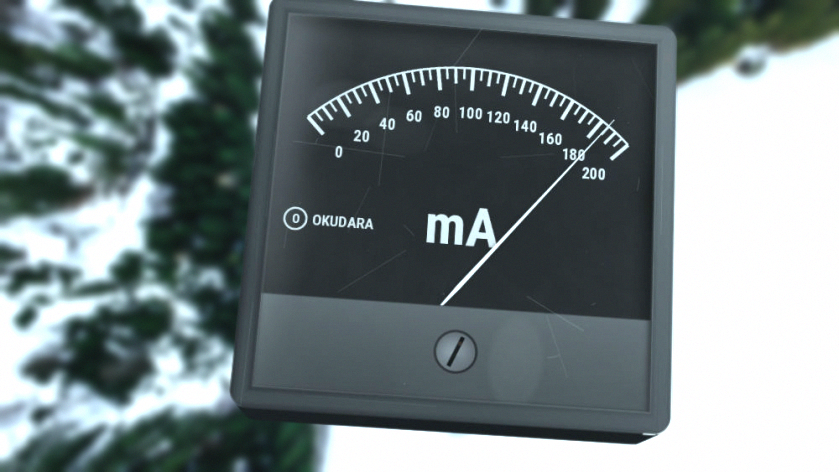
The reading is 185 mA
